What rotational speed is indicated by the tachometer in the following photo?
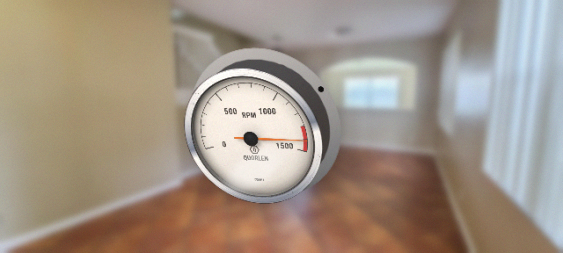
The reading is 1400 rpm
